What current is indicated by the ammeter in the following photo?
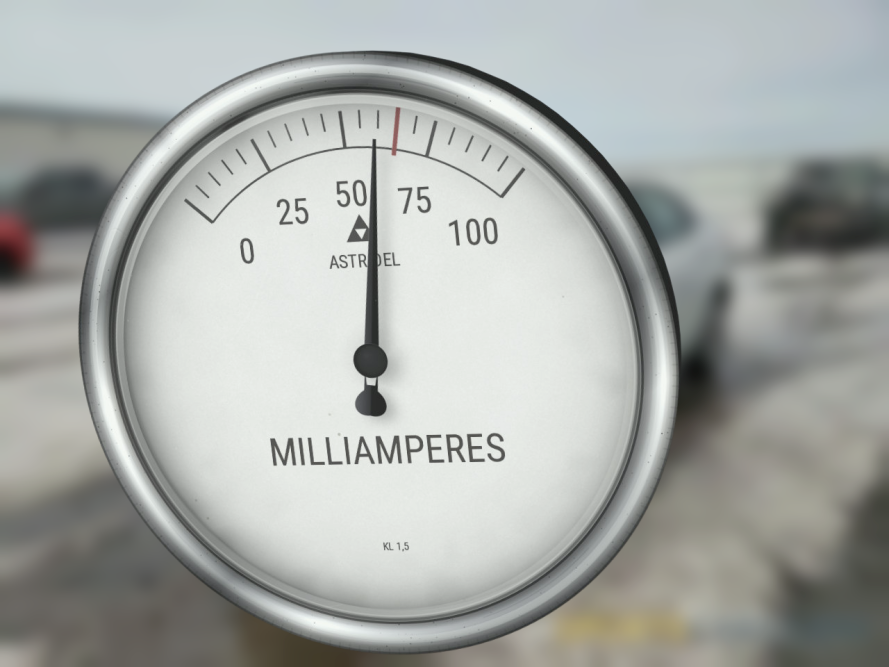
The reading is 60 mA
